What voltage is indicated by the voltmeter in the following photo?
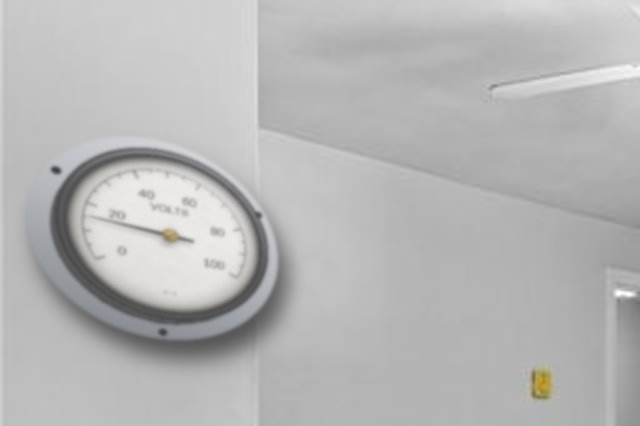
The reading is 15 V
